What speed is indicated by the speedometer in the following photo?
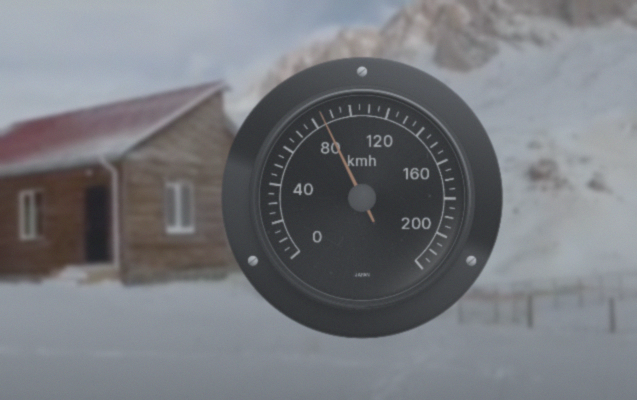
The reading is 85 km/h
